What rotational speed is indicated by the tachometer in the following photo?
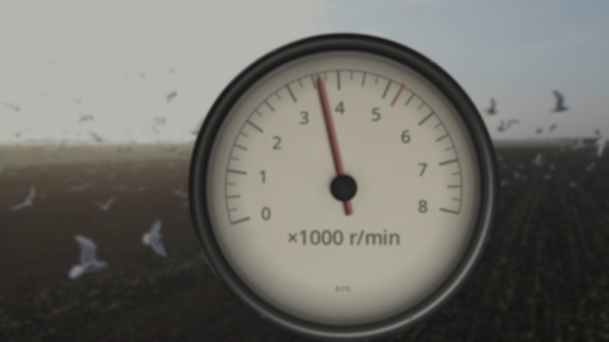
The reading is 3625 rpm
